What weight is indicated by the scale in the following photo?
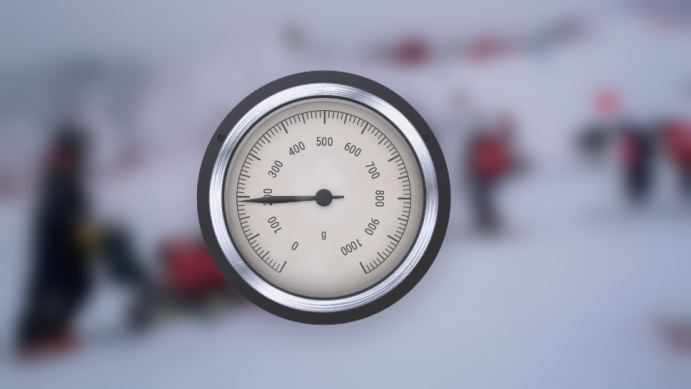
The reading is 190 g
